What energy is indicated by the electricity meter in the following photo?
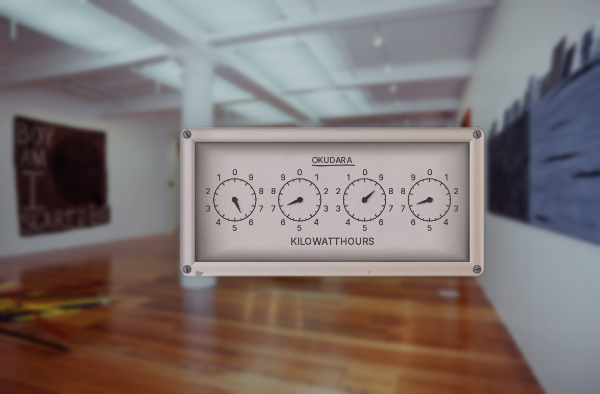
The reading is 5687 kWh
